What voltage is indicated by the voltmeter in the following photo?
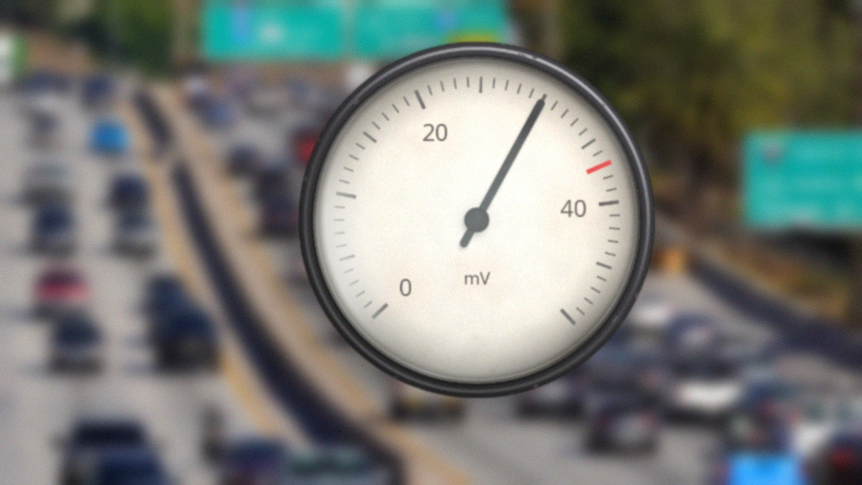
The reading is 30 mV
